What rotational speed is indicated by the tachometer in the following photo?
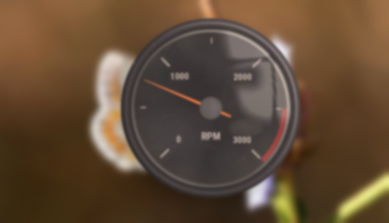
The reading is 750 rpm
